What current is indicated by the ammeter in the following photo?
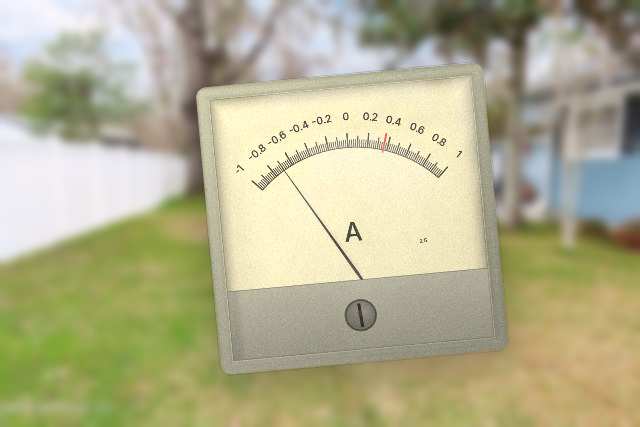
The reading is -0.7 A
